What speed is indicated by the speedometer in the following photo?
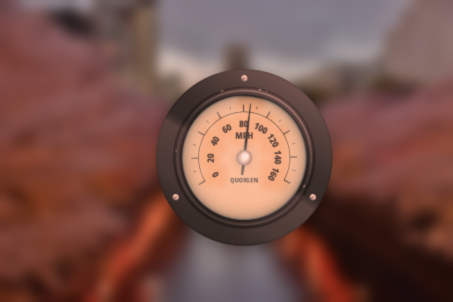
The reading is 85 mph
